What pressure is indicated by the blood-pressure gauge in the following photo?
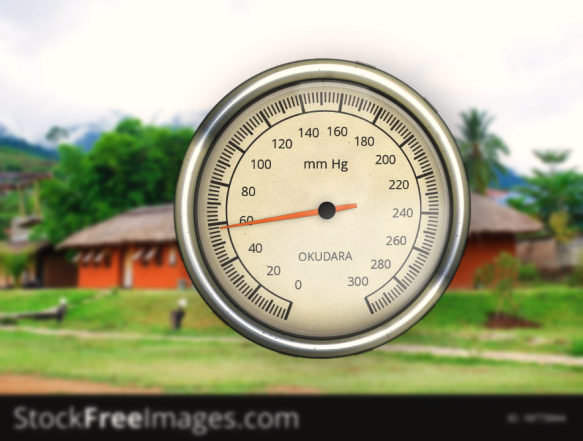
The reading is 58 mmHg
